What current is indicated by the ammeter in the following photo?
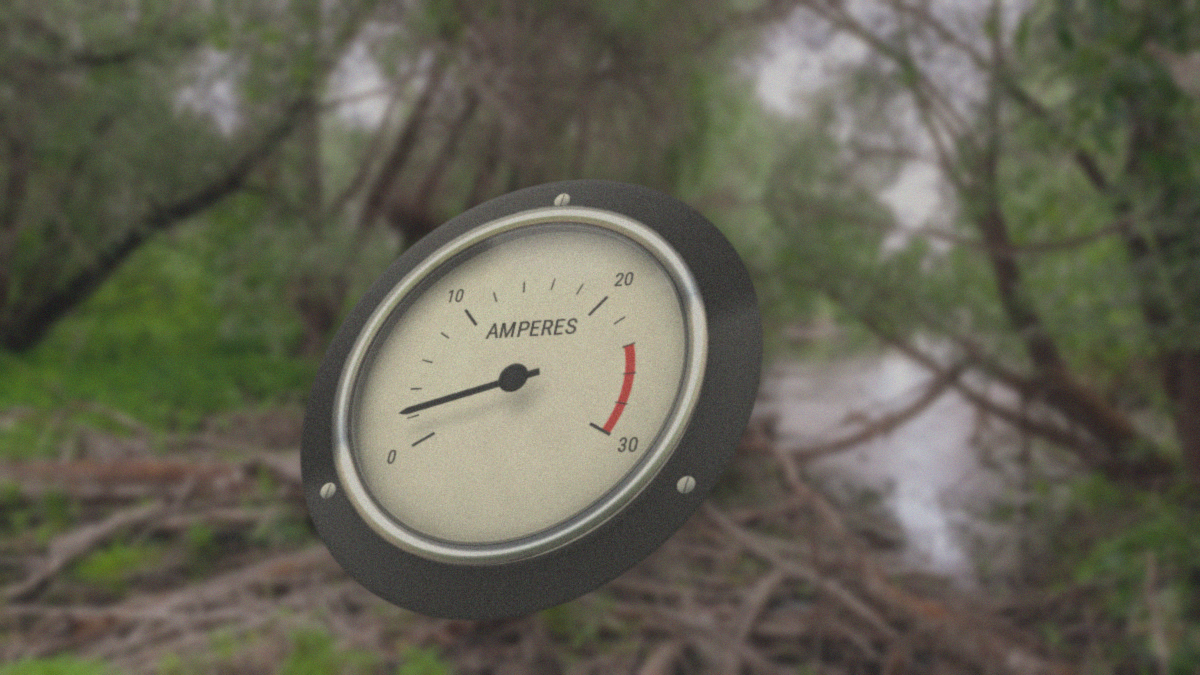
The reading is 2 A
